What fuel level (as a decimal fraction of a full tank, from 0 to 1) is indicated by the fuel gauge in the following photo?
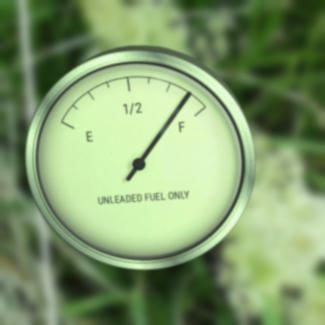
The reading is 0.875
